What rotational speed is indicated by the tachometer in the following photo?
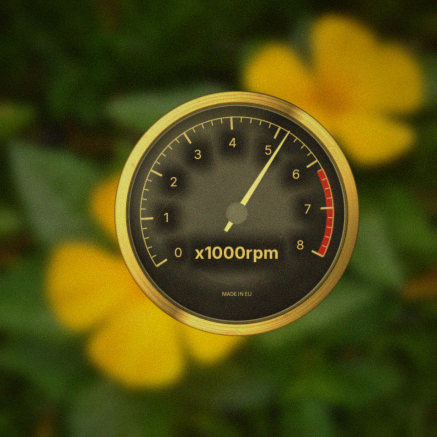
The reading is 5200 rpm
